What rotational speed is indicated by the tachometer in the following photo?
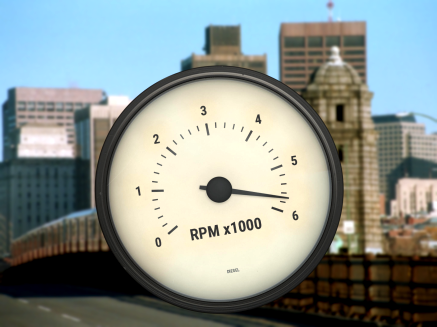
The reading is 5700 rpm
